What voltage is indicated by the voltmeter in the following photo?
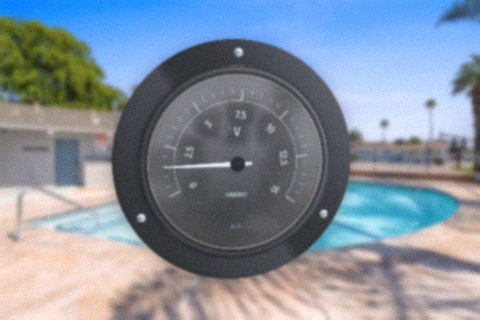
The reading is 1.5 V
